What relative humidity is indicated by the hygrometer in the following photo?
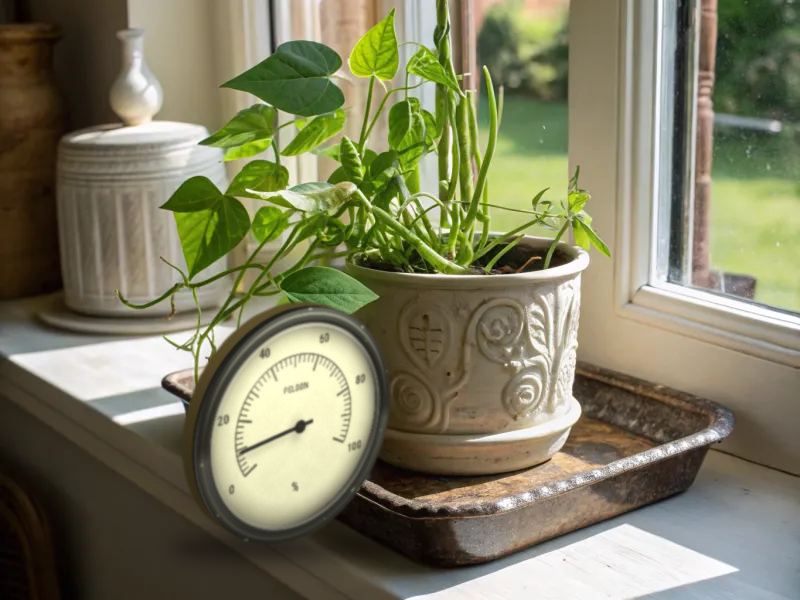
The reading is 10 %
